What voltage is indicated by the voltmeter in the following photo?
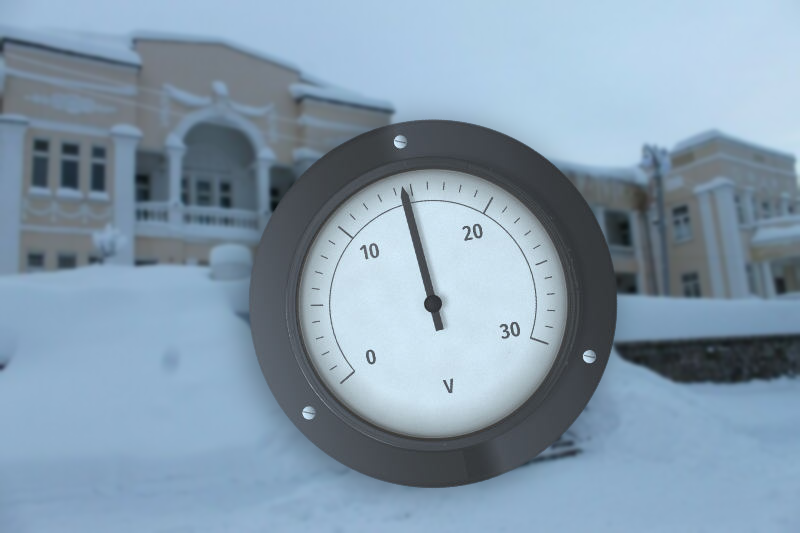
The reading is 14.5 V
